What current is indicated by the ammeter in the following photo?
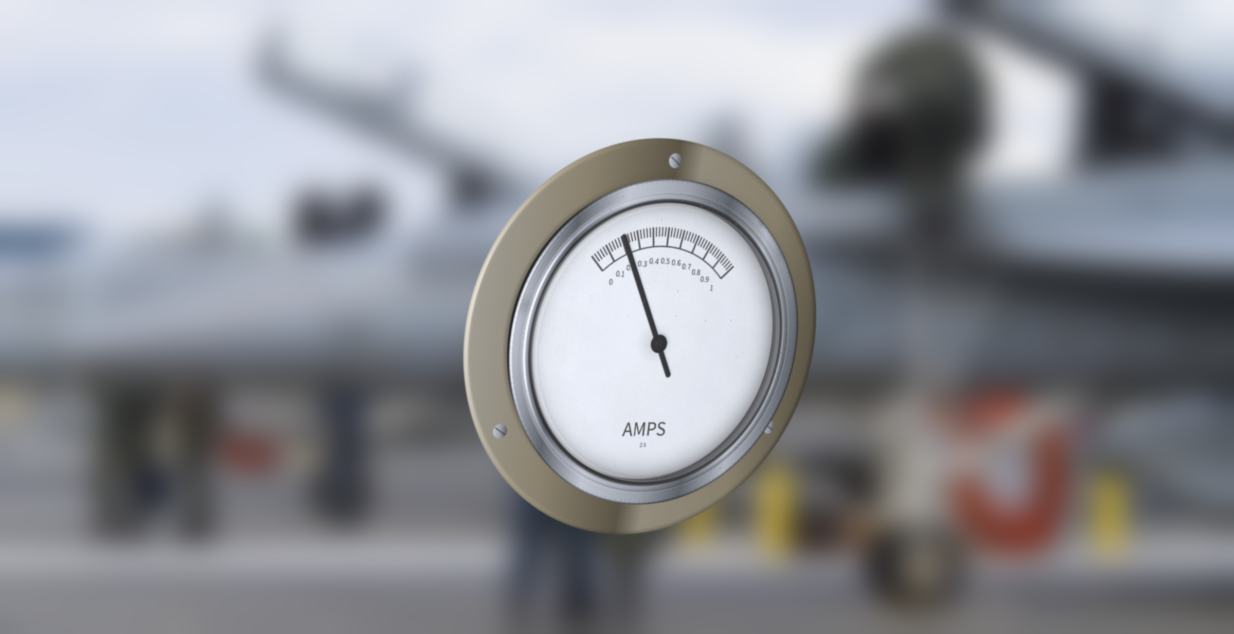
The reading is 0.2 A
